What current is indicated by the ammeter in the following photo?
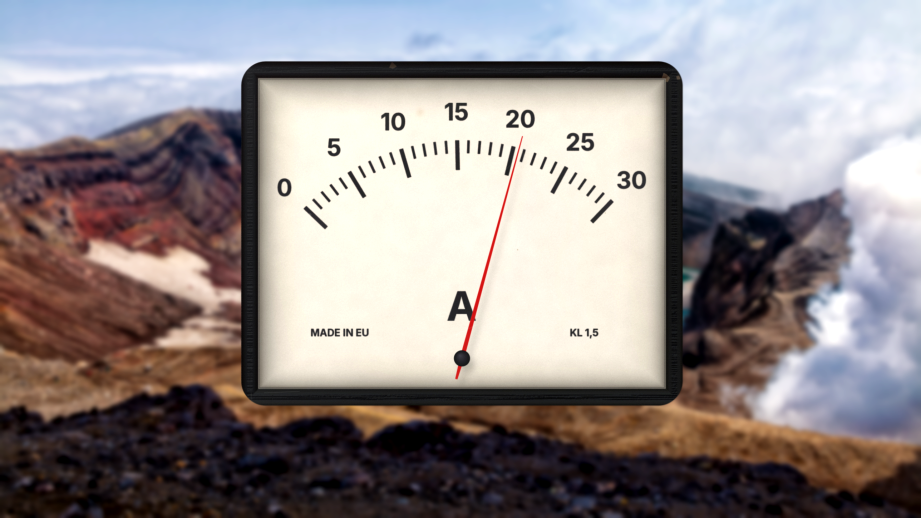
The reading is 20.5 A
